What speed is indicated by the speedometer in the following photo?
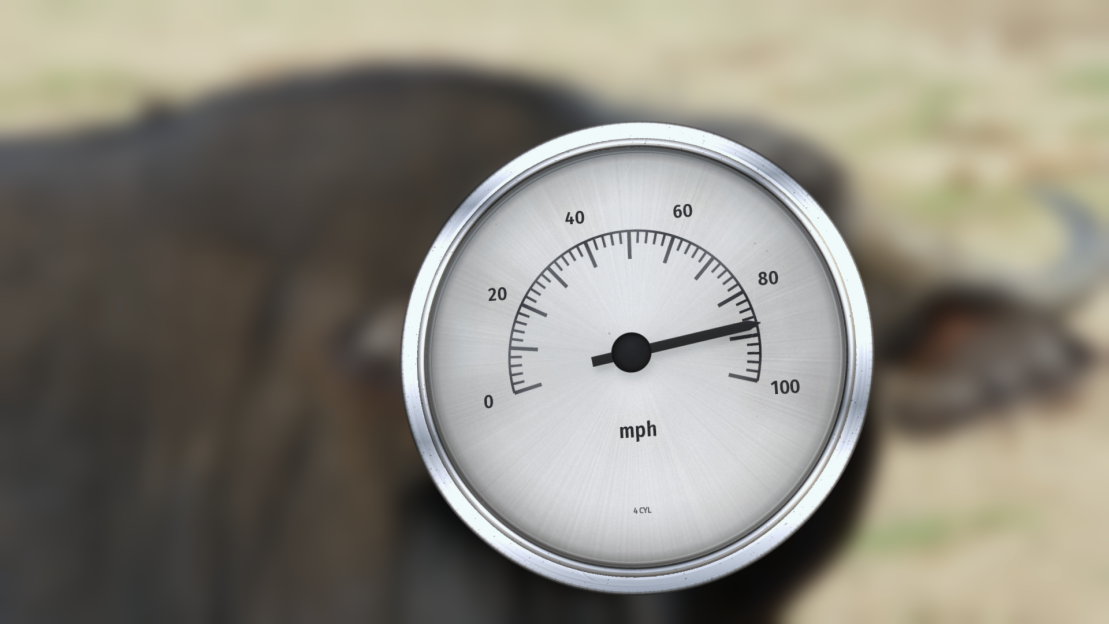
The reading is 88 mph
